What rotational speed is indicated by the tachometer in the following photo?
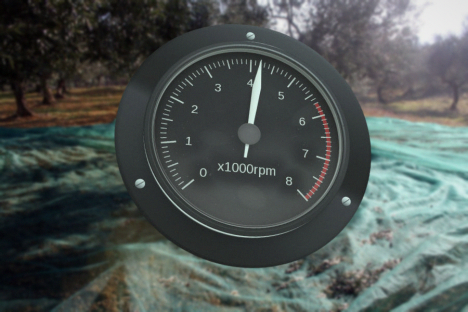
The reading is 4200 rpm
